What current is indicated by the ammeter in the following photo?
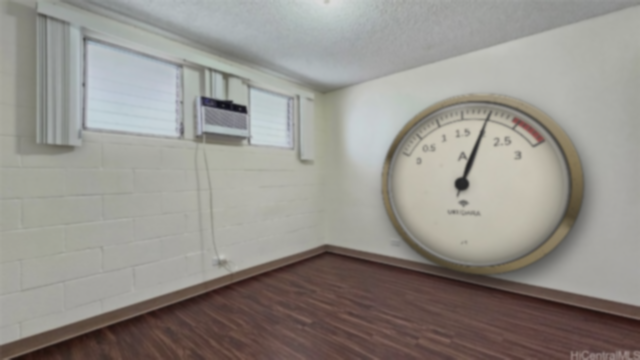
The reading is 2 A
